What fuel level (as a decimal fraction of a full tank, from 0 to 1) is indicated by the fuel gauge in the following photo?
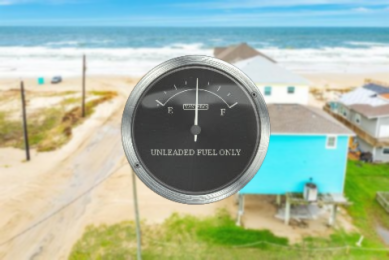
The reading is 0.5
